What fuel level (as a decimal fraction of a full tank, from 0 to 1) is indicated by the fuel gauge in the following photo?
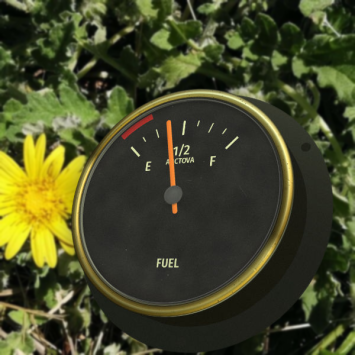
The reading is 0.375
